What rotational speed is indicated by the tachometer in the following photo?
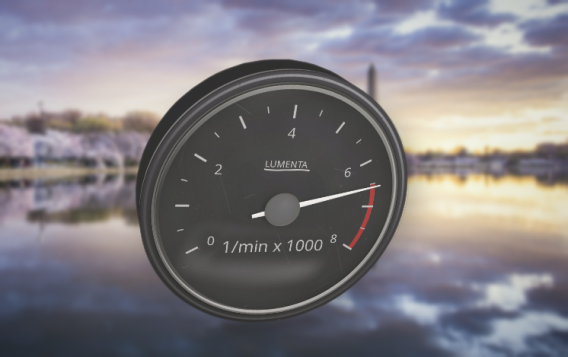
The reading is 6500 rpm
